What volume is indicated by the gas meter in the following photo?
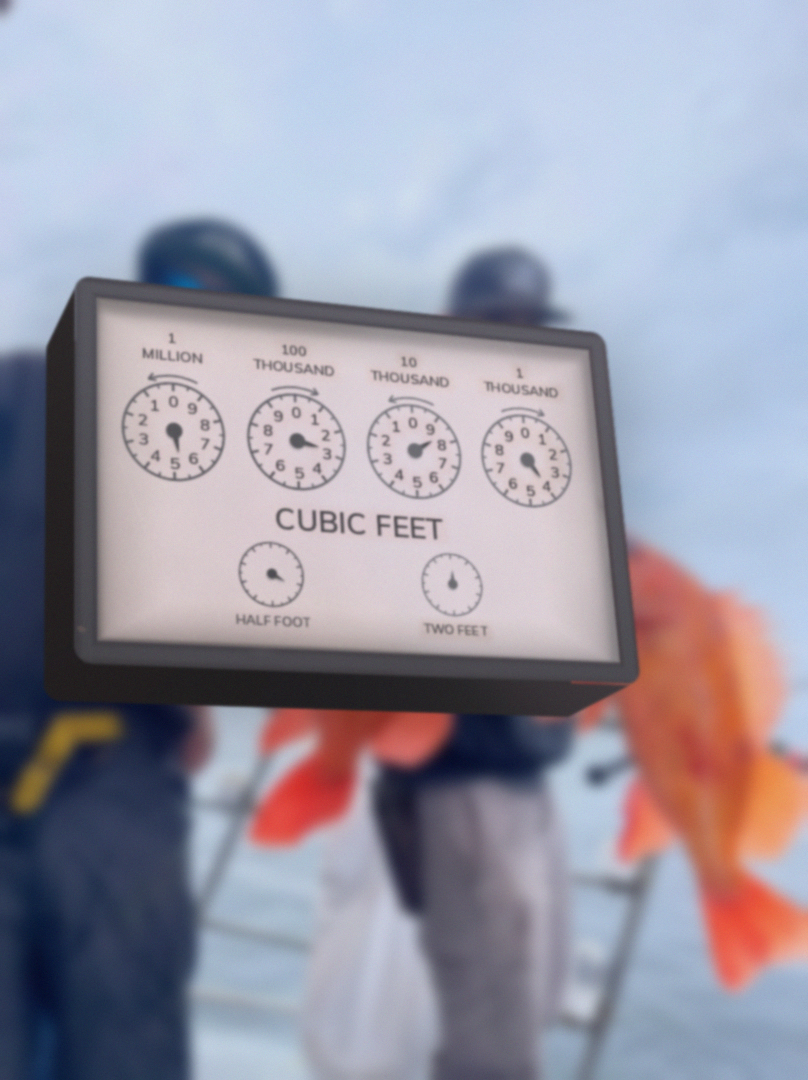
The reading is 528400 ft³
